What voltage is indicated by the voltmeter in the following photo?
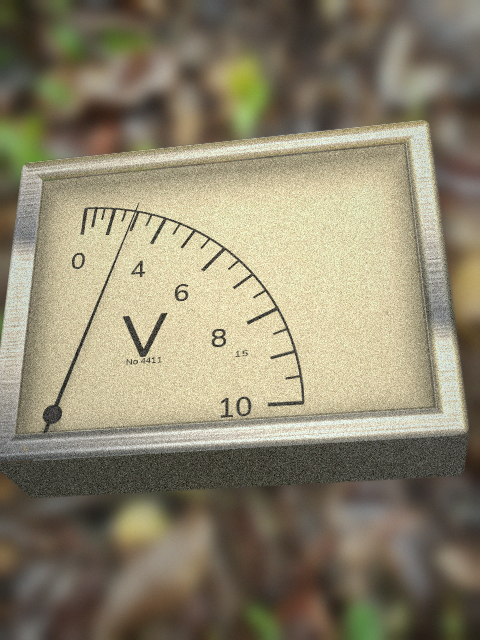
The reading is 3 V
